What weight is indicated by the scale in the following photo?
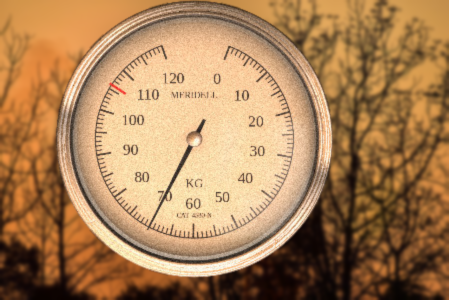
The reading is 70 kg
